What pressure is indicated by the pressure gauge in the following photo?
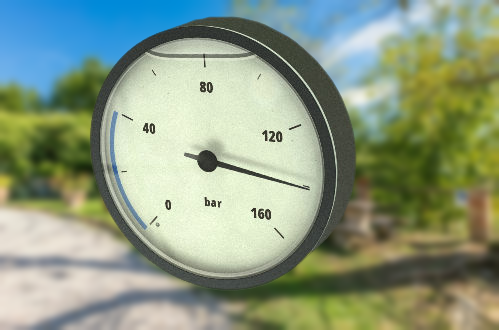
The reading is 140 bar
